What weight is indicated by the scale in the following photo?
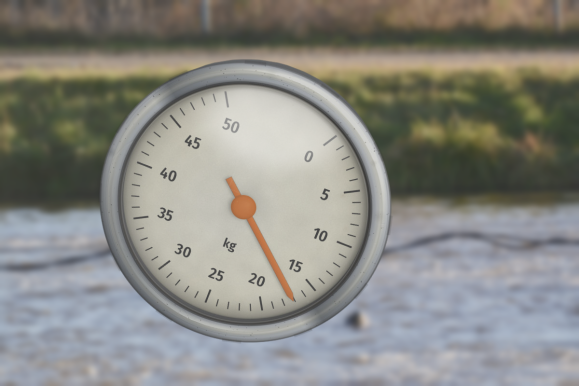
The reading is 17 kg
